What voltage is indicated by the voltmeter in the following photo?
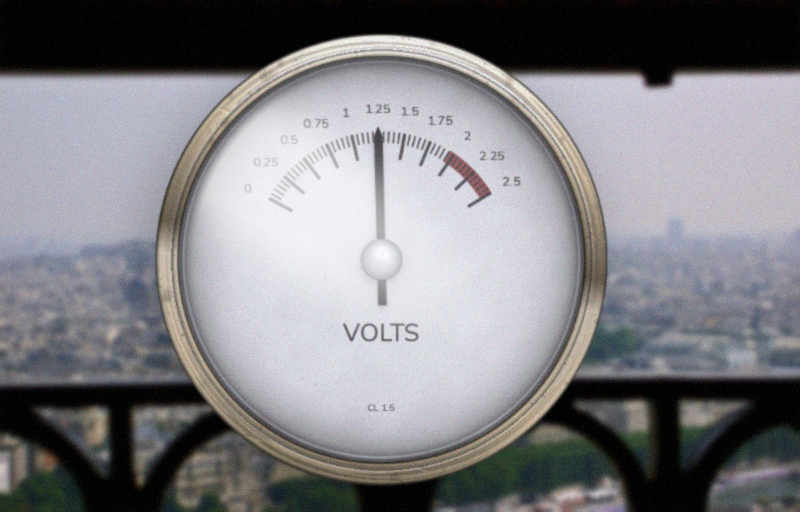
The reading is 1.25 V
